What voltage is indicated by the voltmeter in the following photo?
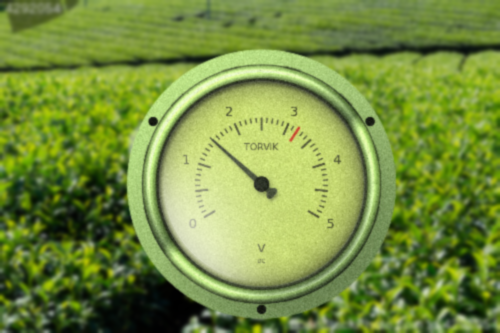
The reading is 1.5 V
